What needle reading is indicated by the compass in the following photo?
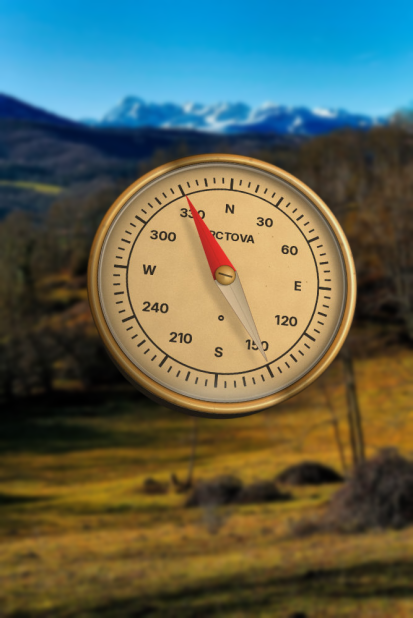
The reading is 330 °
